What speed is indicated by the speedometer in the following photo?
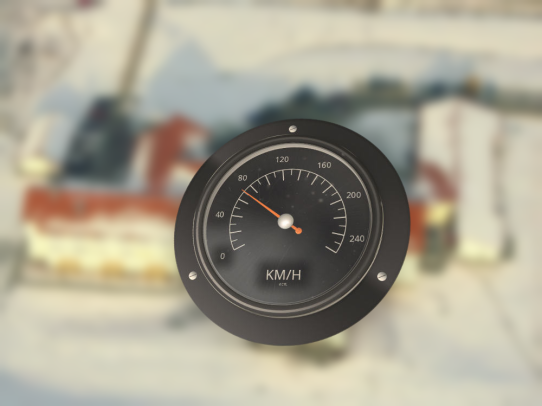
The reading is 70 km/h
